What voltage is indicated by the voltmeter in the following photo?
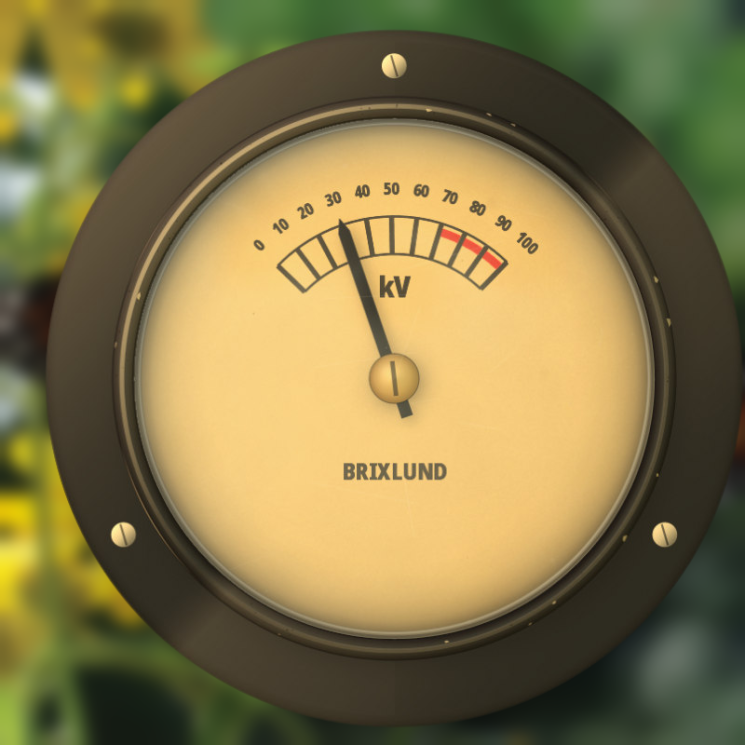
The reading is 30 kV
